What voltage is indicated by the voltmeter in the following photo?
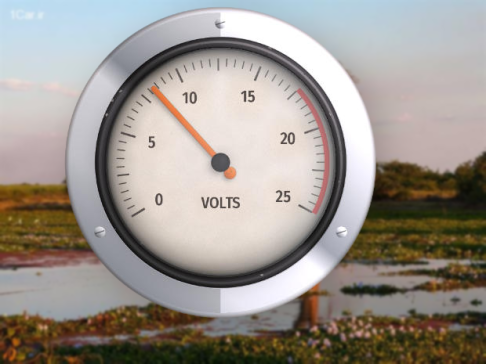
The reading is 8.25 V
